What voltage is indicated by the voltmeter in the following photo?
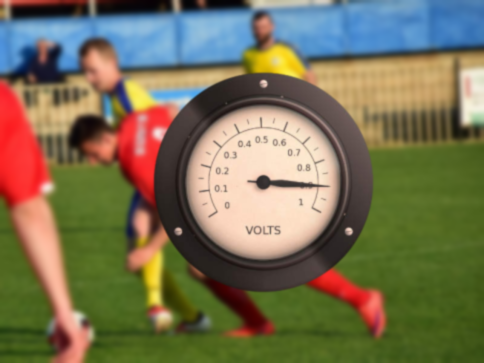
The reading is 0.9 V
